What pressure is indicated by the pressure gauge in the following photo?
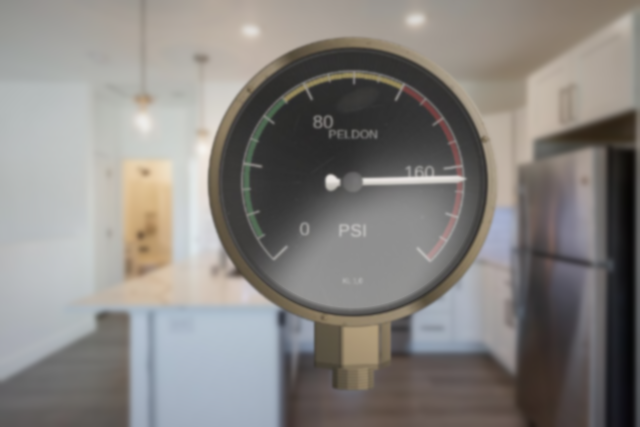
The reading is 165 psi
